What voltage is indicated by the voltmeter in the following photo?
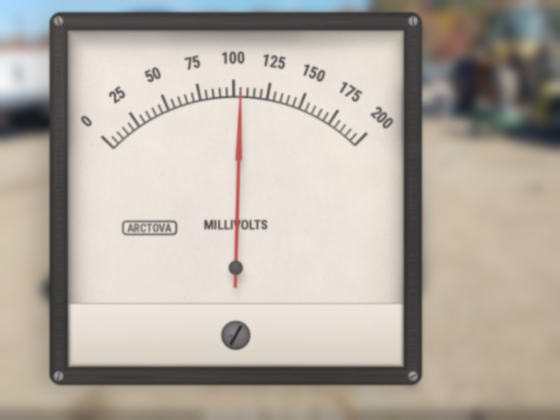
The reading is 105 mV
